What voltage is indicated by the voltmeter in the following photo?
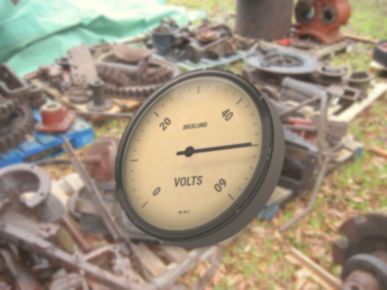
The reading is 50 V
